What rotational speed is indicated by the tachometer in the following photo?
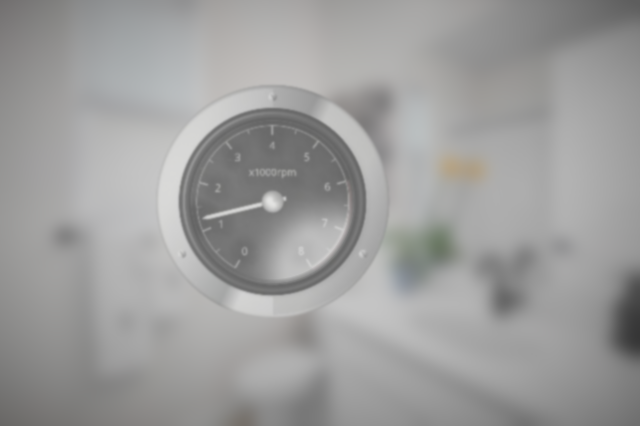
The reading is 1250 rpm
